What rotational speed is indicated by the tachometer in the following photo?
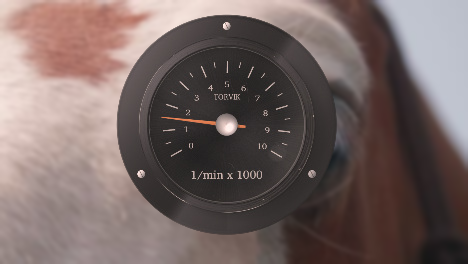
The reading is 1500 rpm
